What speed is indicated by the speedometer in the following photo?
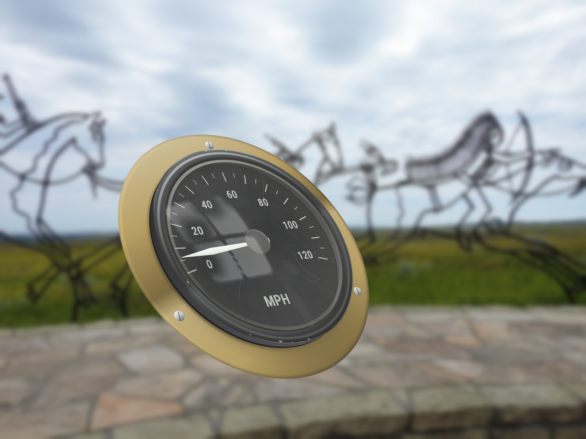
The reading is 5 mph
